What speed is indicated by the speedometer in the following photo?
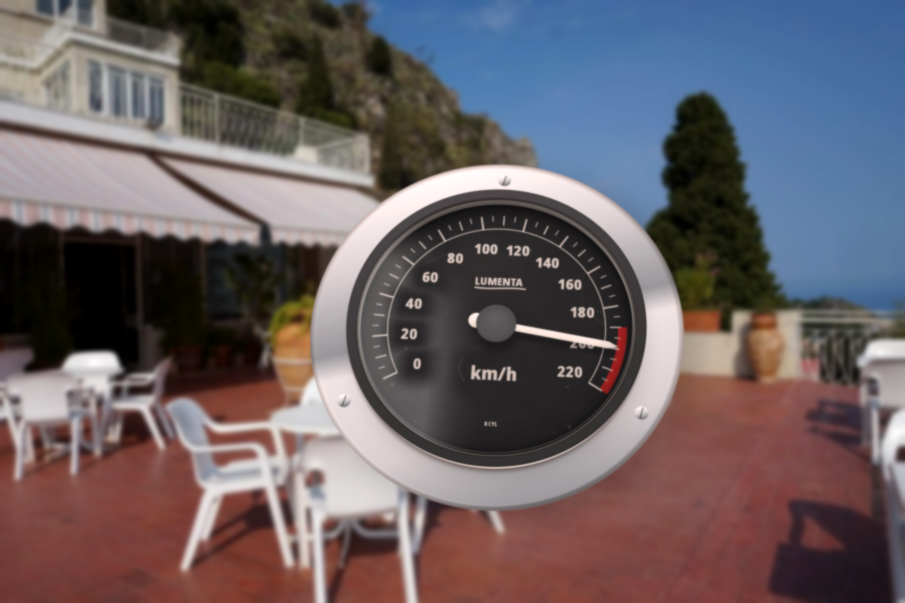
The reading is 200 km/h
